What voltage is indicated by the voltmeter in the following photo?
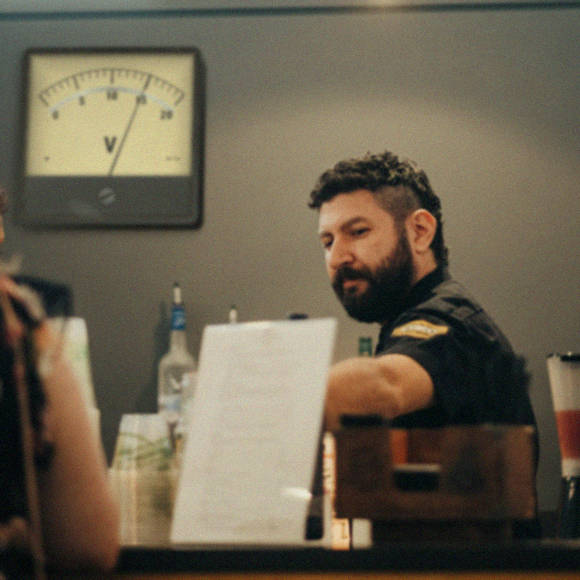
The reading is 15 V
